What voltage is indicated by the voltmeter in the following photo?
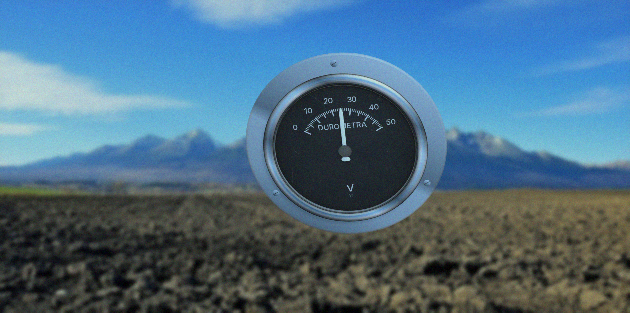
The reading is 25 V
